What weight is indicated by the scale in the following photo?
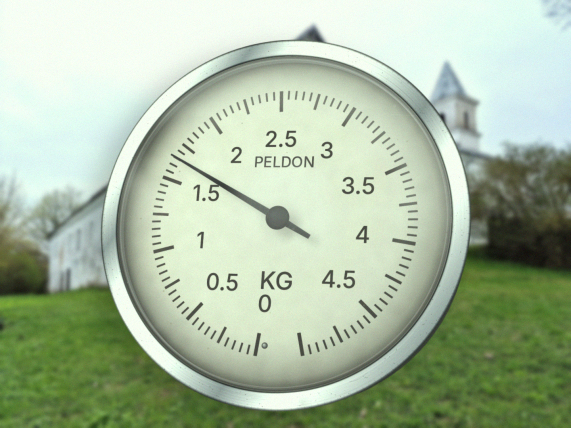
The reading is 1.65 kg
